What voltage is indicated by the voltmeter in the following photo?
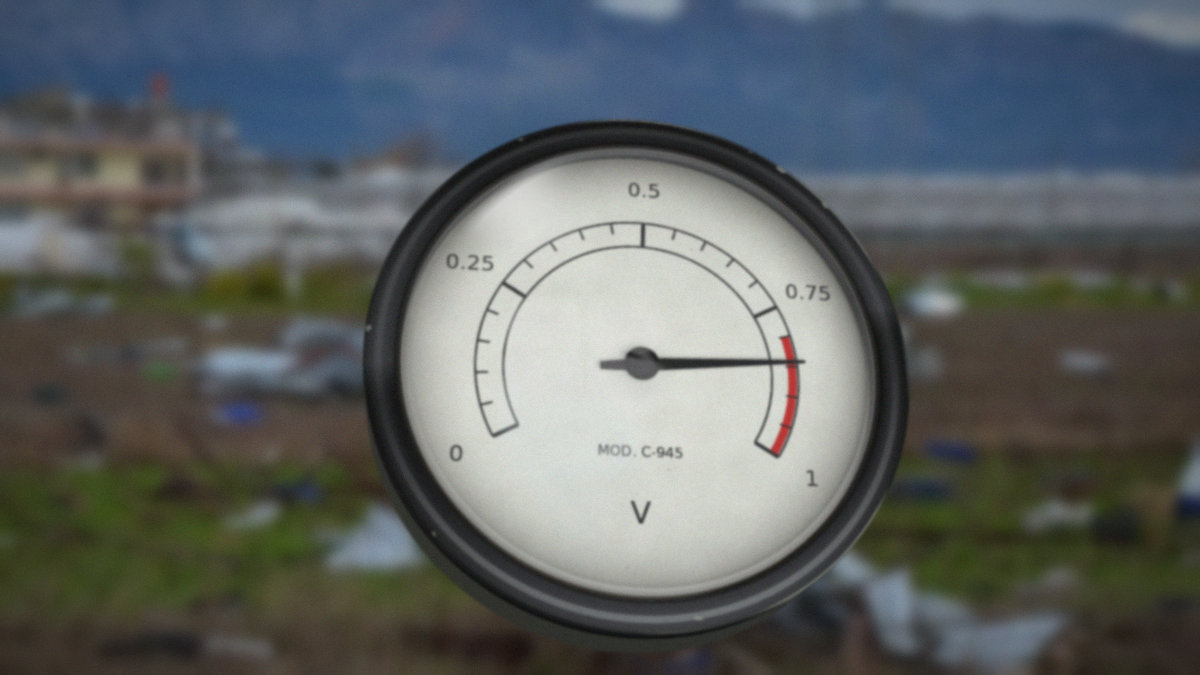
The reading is 0.85 V
